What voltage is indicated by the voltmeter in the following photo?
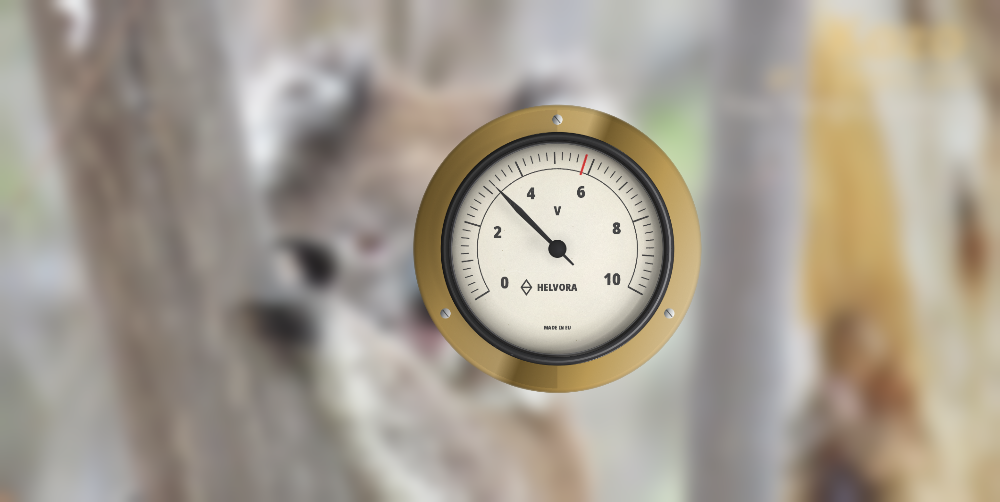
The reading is 3.2 V
